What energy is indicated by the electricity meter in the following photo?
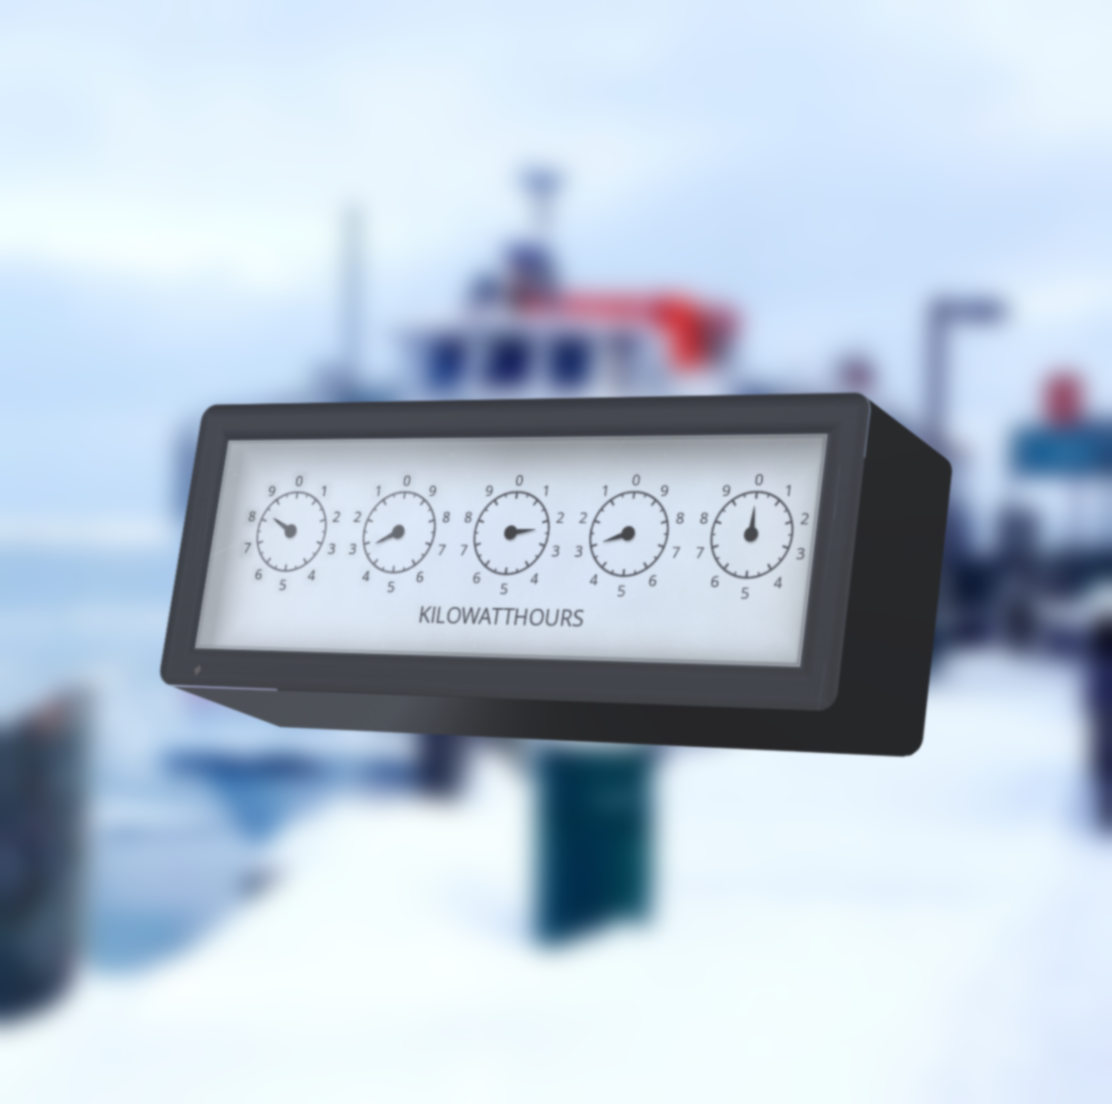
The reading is 83230 kWh
